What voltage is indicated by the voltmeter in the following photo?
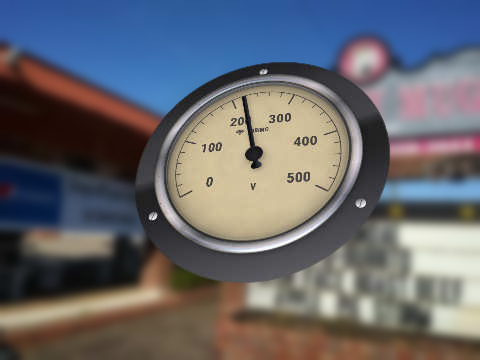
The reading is 220 V
